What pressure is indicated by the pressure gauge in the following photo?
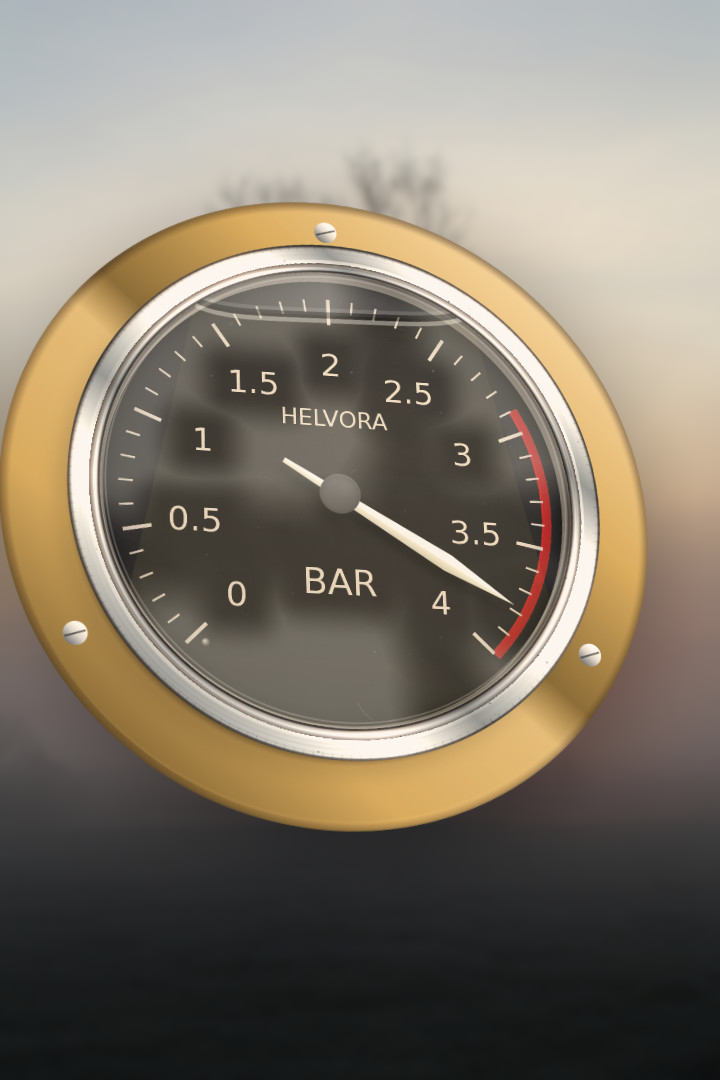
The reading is 3.8 bar
